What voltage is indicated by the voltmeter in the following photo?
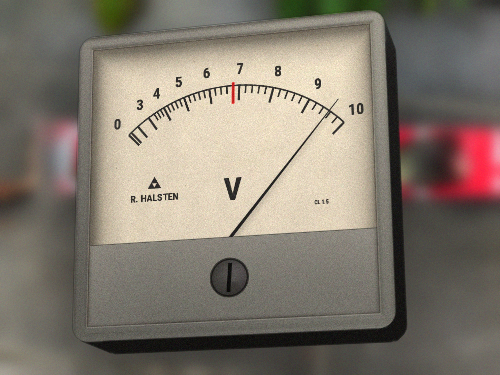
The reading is 9.6 V
